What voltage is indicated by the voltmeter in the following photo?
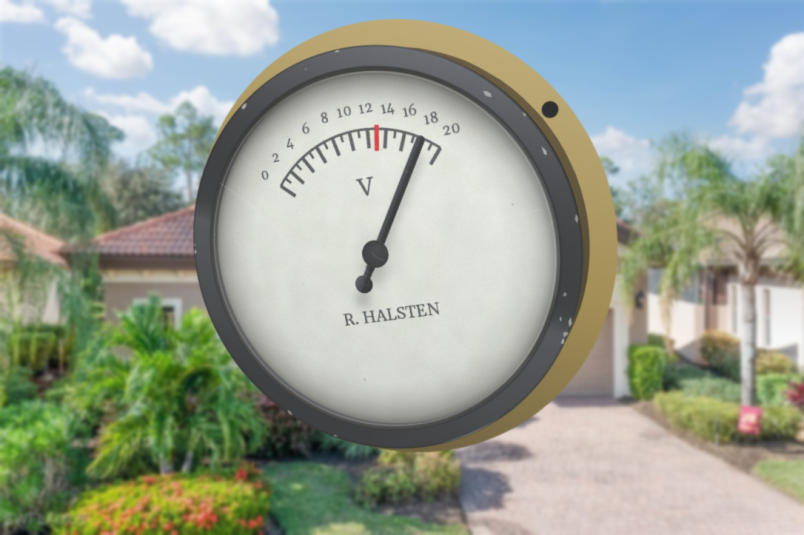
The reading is 18 V
